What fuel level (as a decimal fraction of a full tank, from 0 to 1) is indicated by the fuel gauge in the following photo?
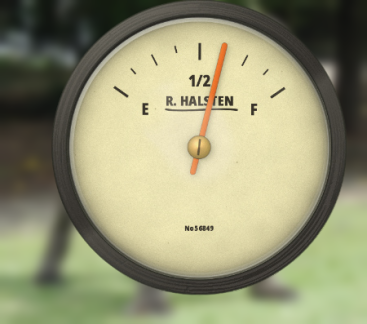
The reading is 0.625
